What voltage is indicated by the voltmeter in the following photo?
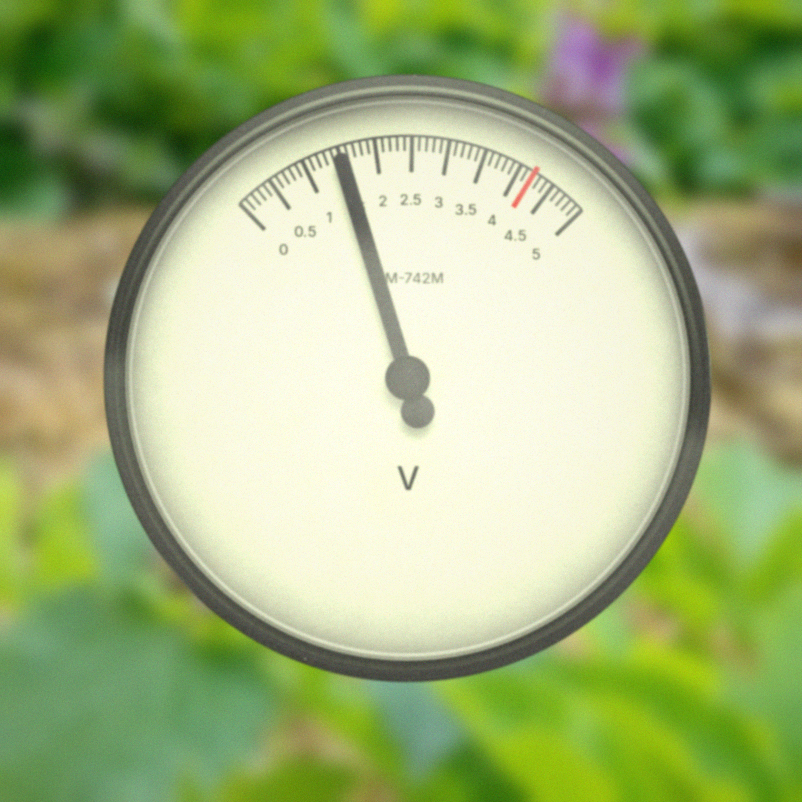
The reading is 1.5 V
